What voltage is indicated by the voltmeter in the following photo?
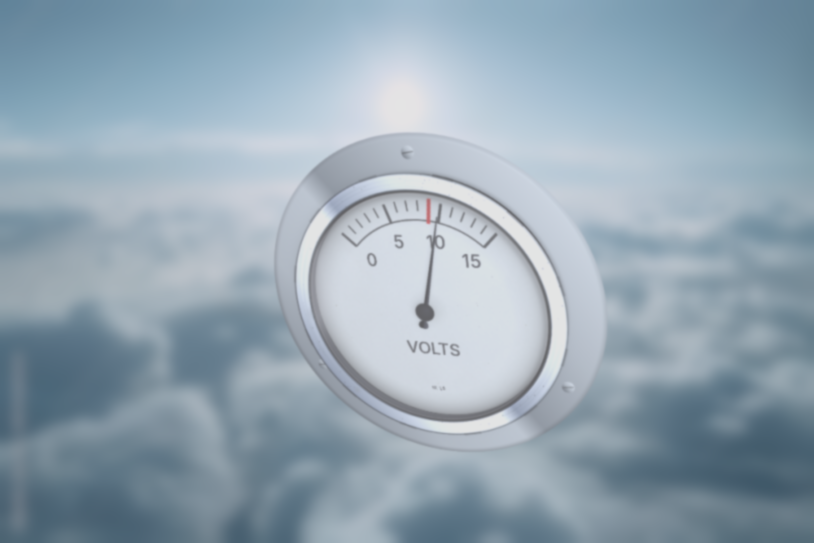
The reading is 10 V
